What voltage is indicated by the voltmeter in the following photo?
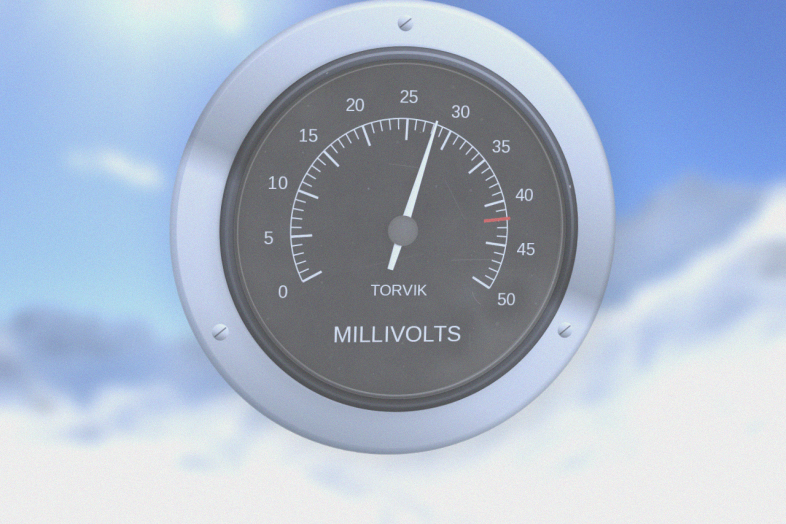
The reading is 28 mV
